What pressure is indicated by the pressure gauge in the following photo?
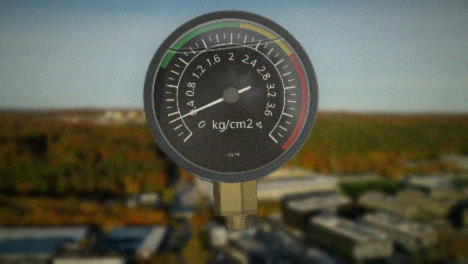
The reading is 0.3 kg/cm²
